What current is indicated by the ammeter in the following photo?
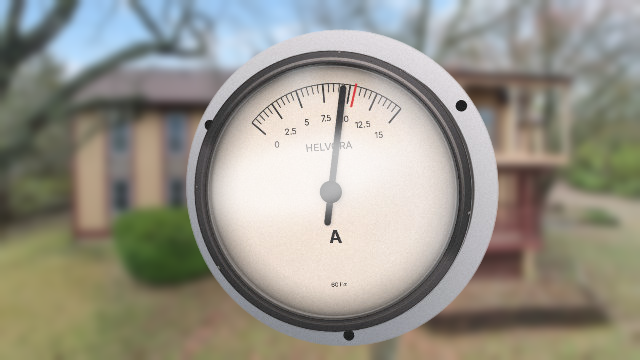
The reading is 9.5 A
